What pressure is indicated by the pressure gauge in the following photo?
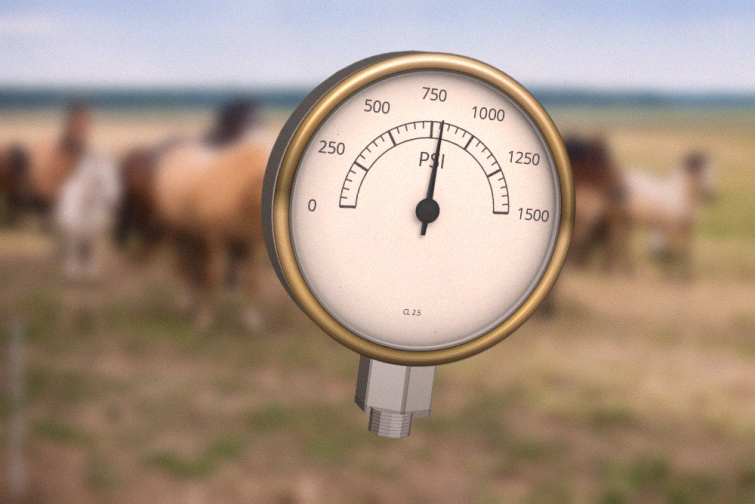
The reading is 800 psi
